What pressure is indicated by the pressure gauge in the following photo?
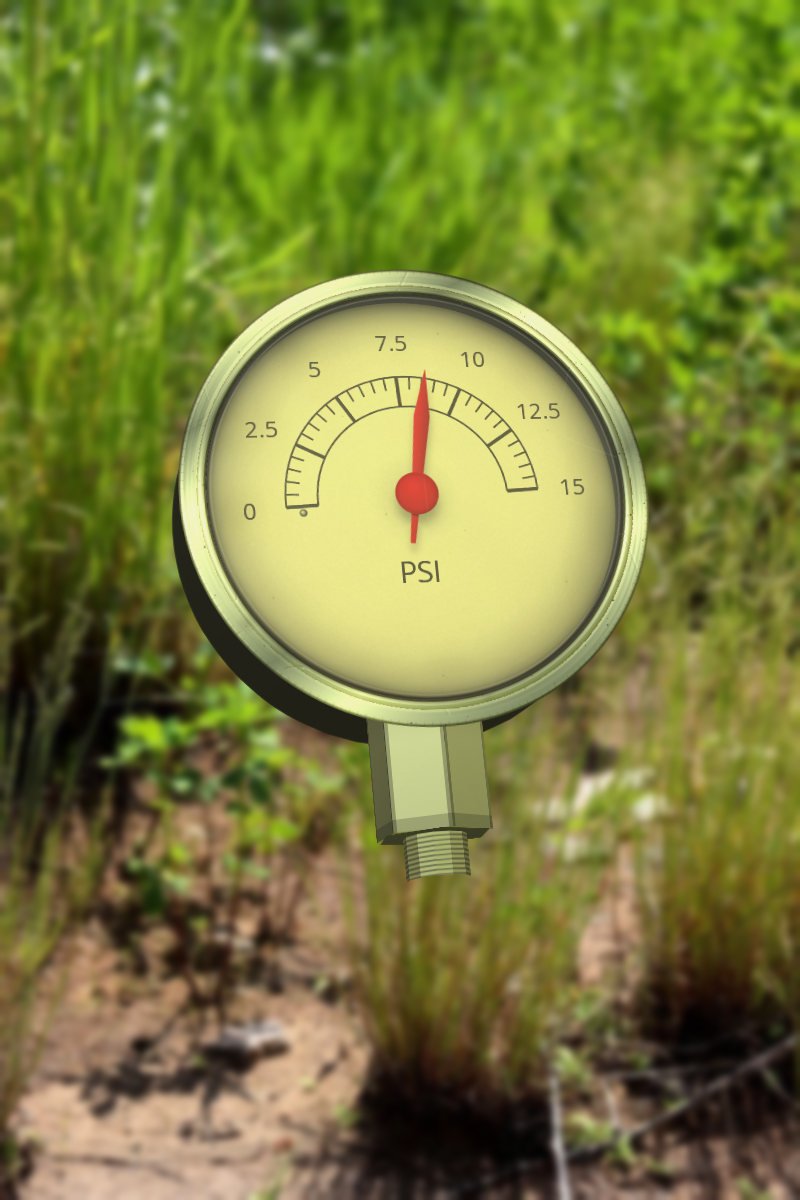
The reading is 8.5 psi
